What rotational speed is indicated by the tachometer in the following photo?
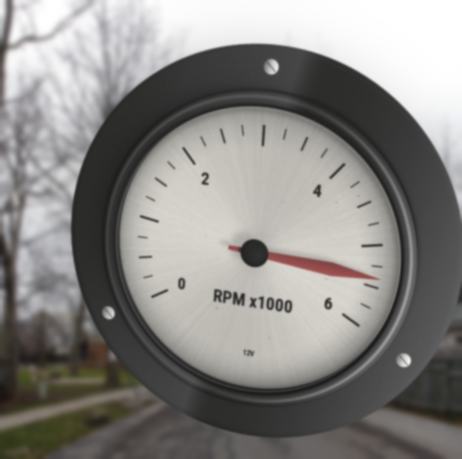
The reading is 5375 rpm
